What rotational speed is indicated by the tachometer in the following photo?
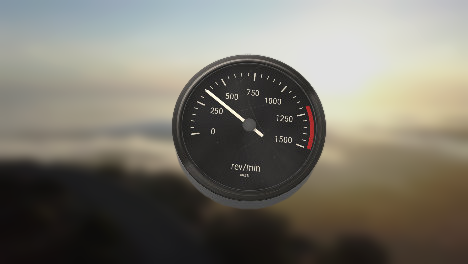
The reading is 350 rpm
